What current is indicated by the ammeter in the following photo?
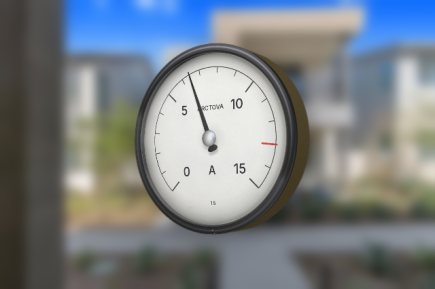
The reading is 6.5 A
